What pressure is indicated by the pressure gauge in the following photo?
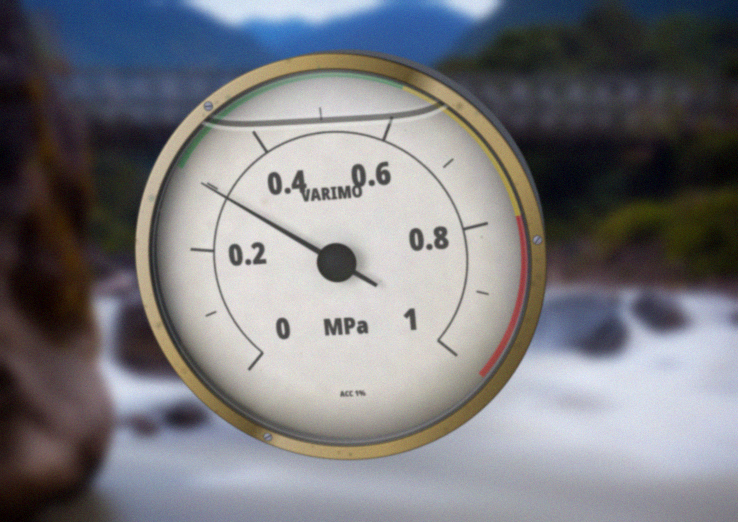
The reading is 0.3 MPa
